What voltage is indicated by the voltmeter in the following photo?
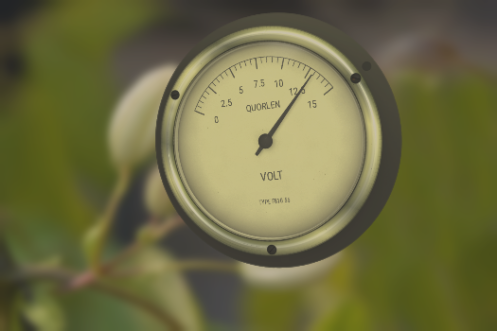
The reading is 13 V
